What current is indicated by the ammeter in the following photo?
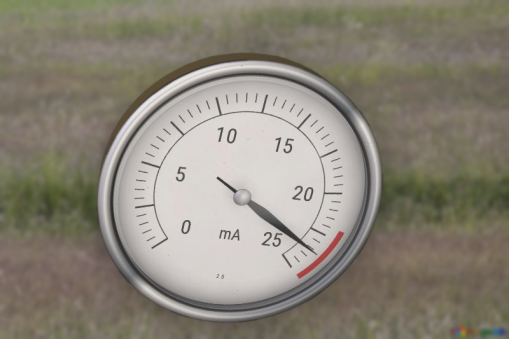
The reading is 23.5 mA
